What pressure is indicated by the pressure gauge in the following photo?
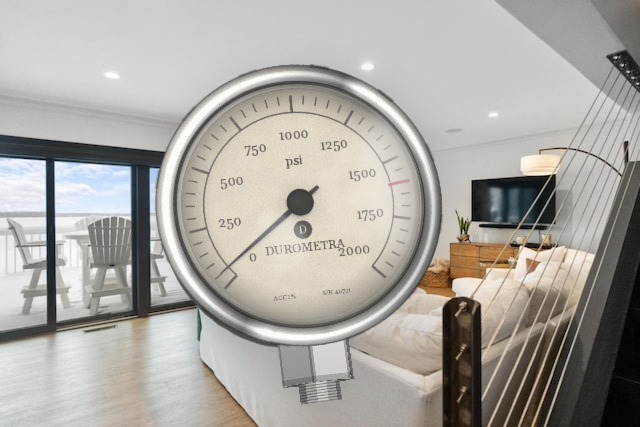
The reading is 50 psi
